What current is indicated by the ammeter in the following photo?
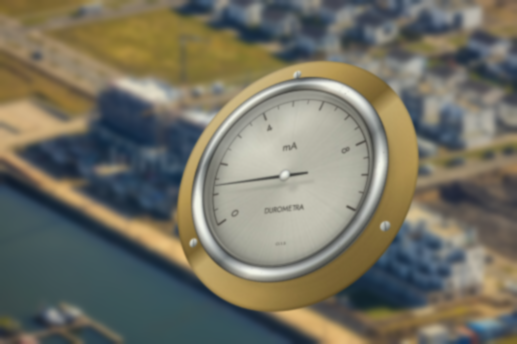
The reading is 1.25 mA
